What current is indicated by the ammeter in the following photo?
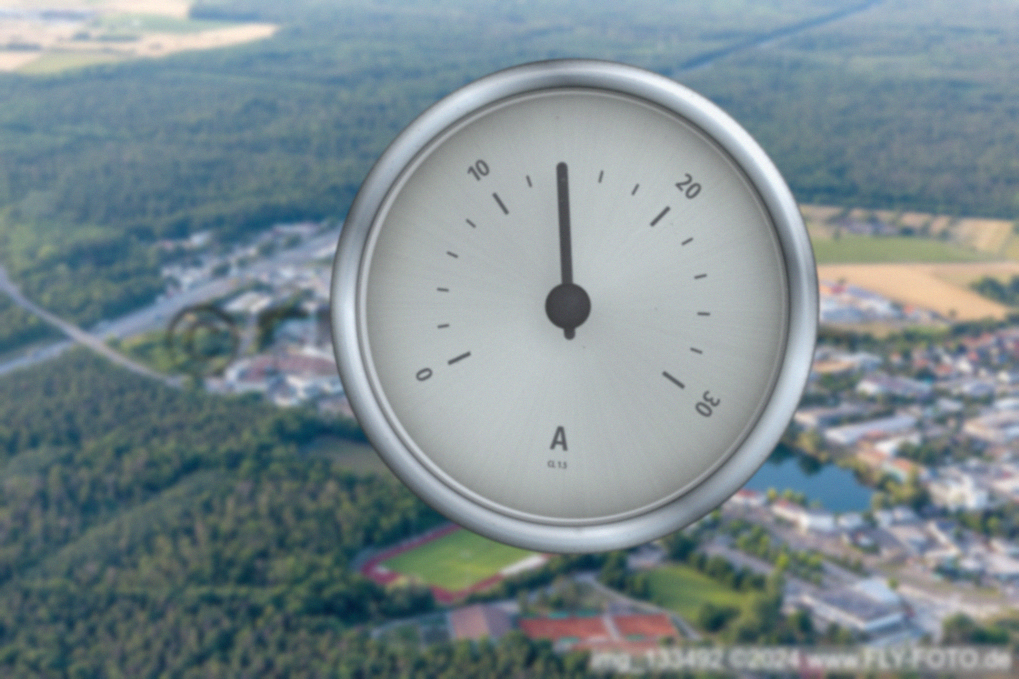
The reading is 14 A
